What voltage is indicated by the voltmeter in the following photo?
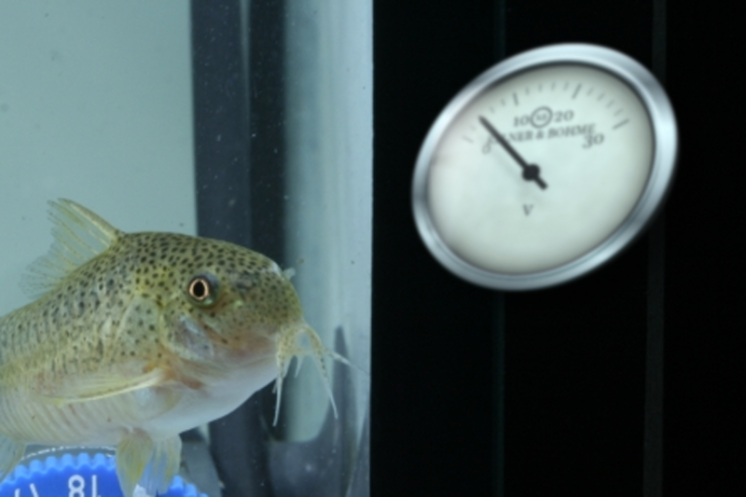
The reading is 4 V
